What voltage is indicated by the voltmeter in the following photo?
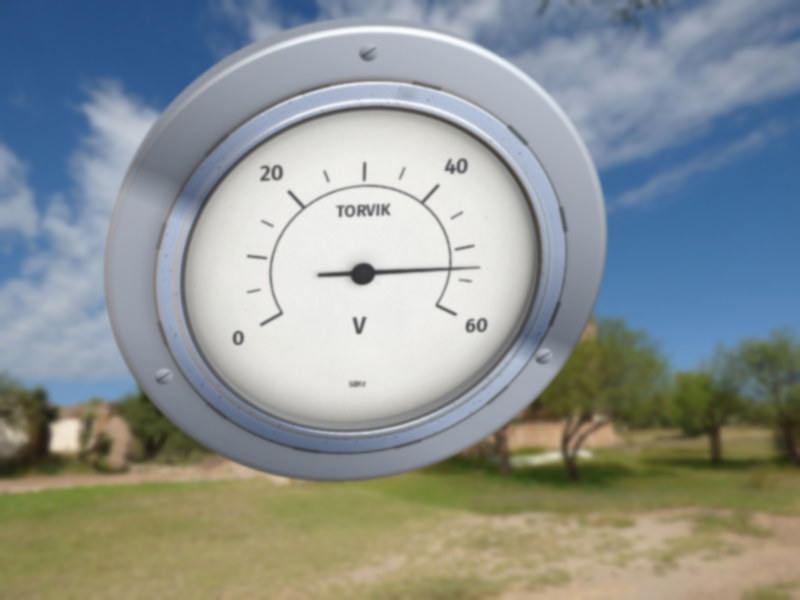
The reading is 52.5 V
